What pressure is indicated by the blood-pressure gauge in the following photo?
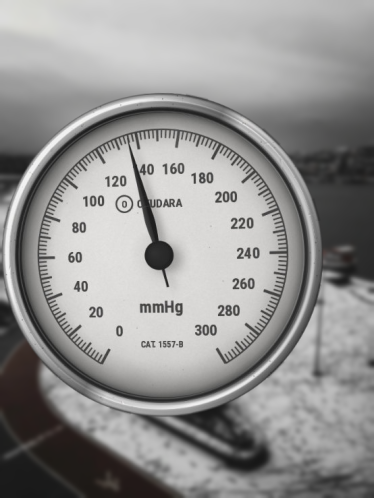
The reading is 136 mmHg
